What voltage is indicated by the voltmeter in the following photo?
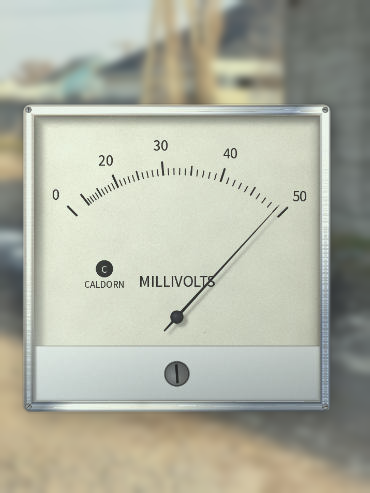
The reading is 49 mV
